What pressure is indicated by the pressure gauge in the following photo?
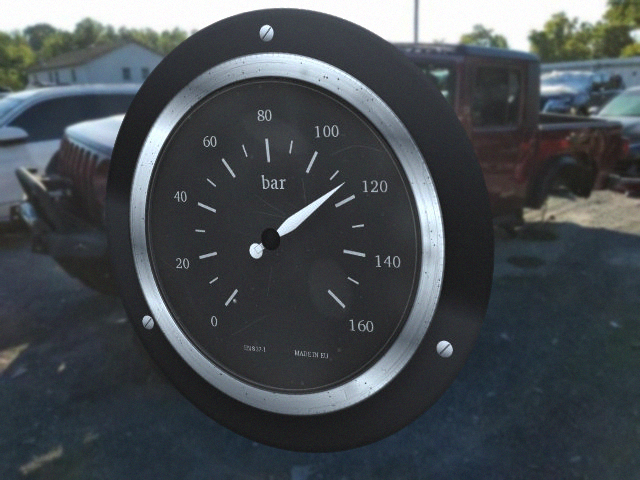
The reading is 115 bar
